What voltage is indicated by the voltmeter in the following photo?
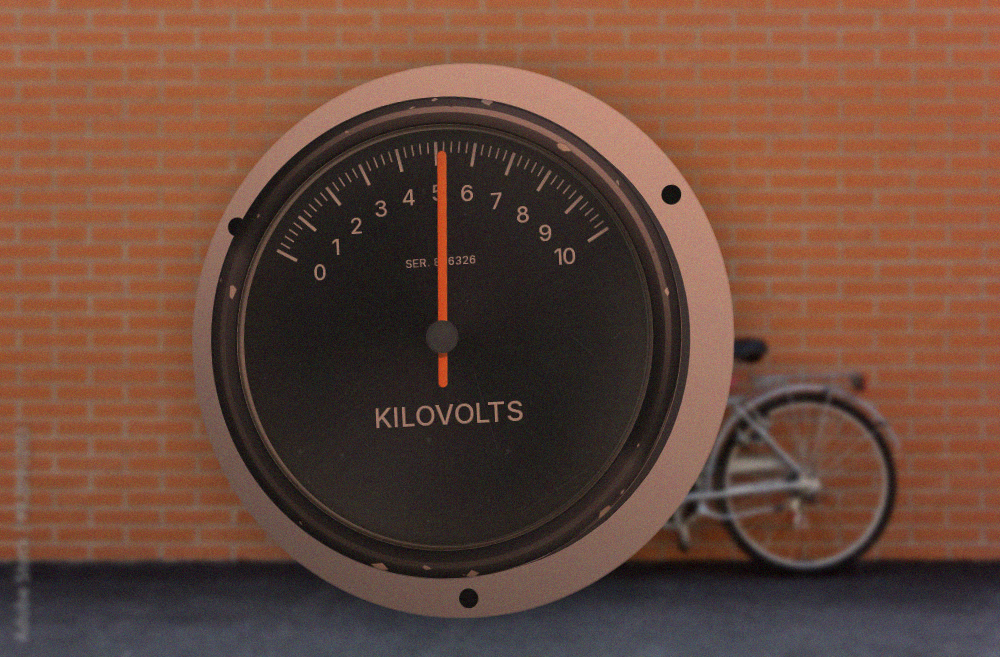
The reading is 5.2 kV
